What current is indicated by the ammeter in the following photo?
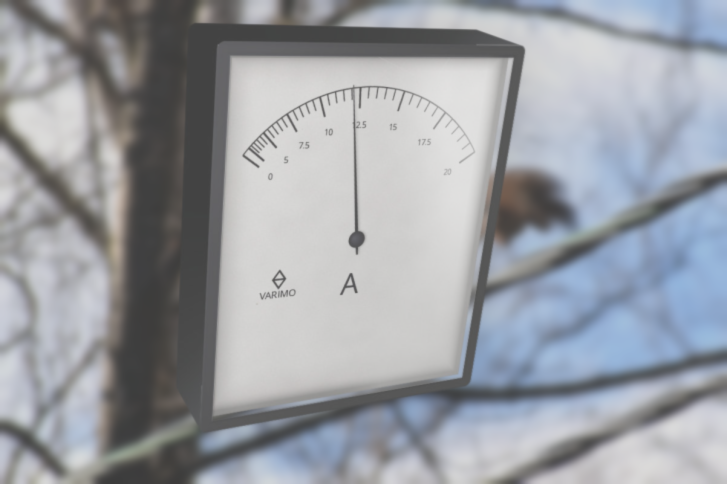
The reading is 12 A
